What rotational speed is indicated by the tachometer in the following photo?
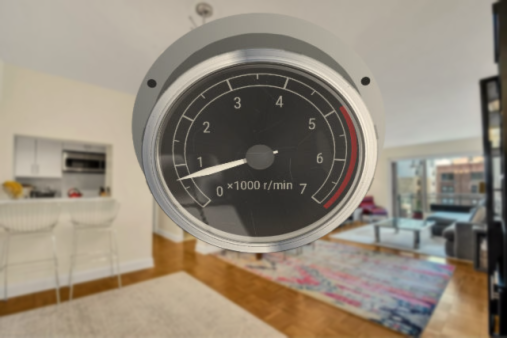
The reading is 750 rpm
